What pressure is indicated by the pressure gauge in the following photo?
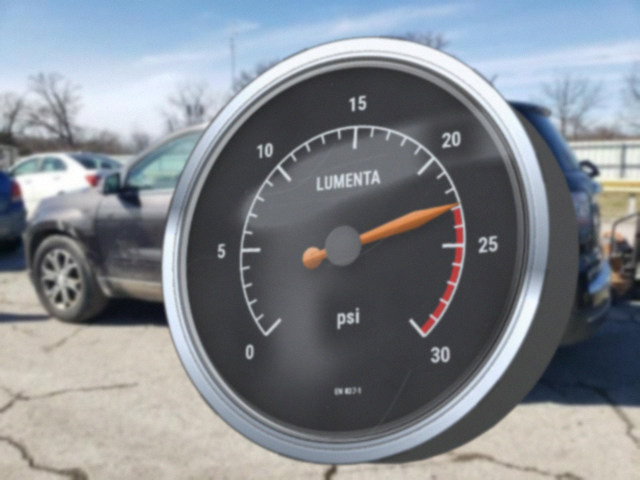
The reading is 23 psi
